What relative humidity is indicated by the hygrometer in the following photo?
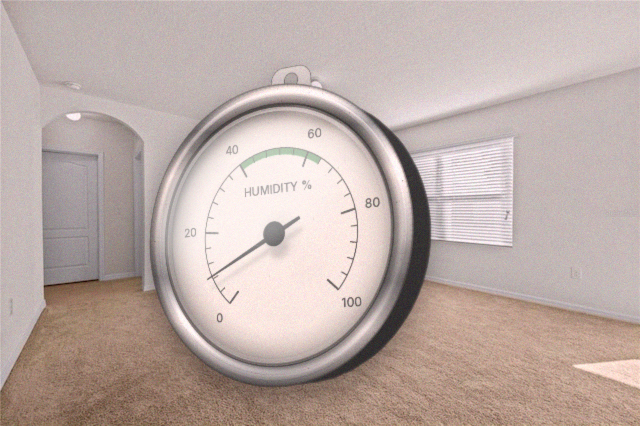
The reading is 8 %
